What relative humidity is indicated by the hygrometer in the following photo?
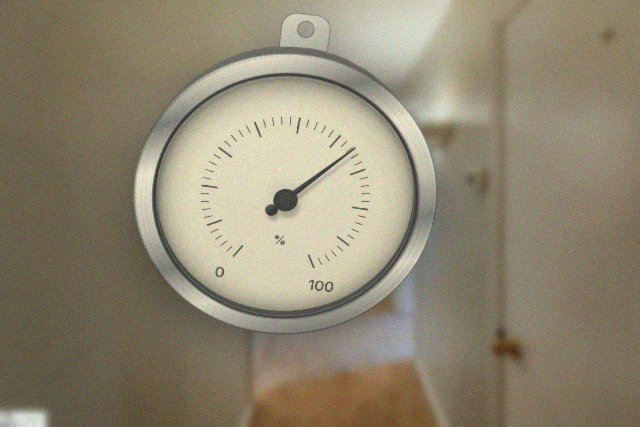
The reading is 64 %
